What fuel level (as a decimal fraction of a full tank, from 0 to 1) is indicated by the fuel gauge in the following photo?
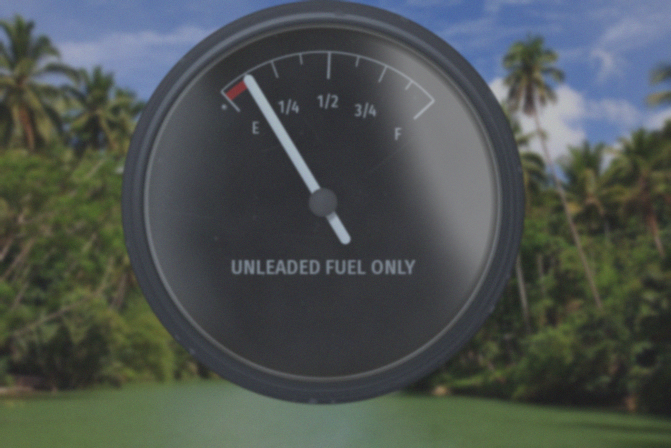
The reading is 0.125
